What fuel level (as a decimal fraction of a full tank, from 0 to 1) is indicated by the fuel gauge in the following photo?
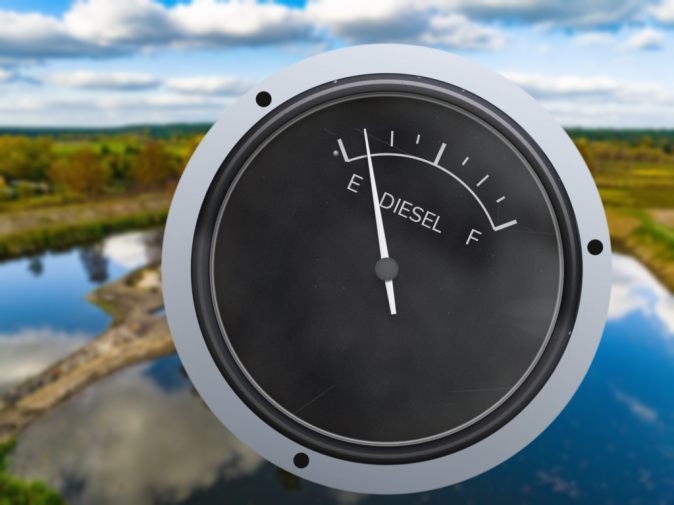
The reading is 0.125
